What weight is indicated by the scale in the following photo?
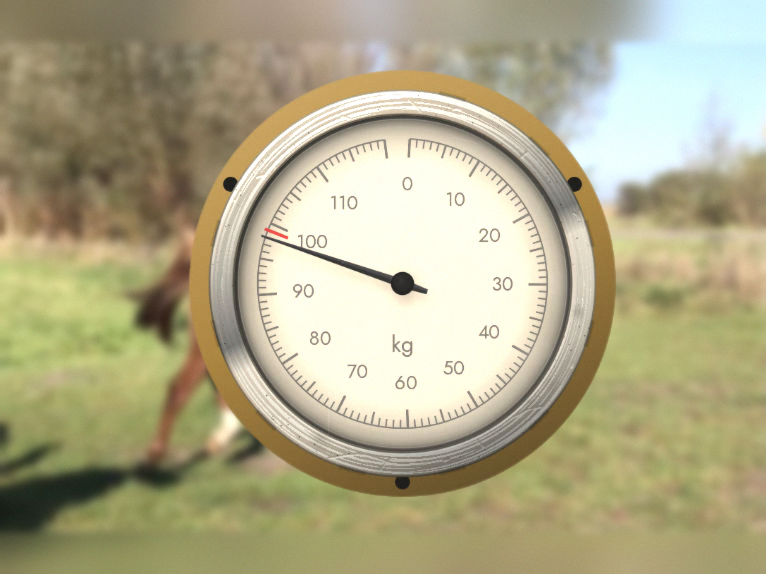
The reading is 98 kg
